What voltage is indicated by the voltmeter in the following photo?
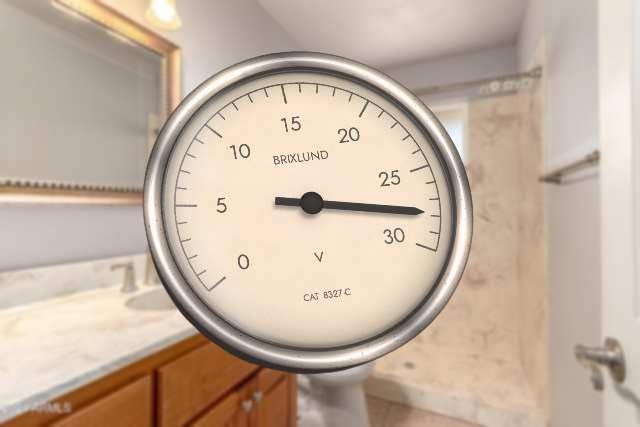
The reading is 28 V
